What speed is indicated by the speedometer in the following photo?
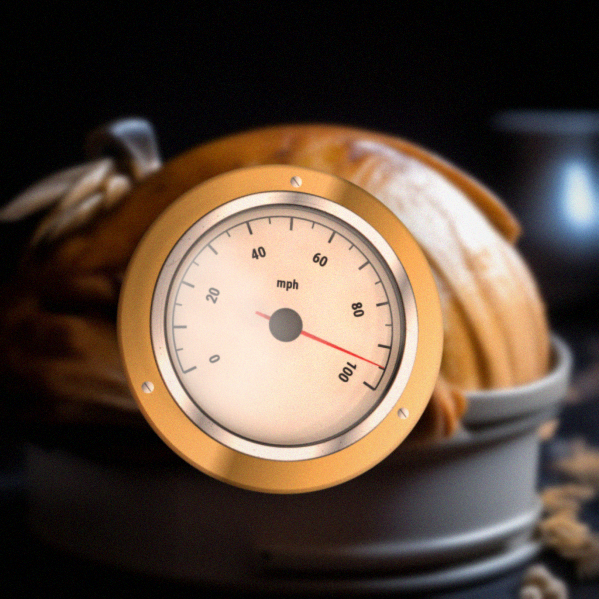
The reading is 95 mph
